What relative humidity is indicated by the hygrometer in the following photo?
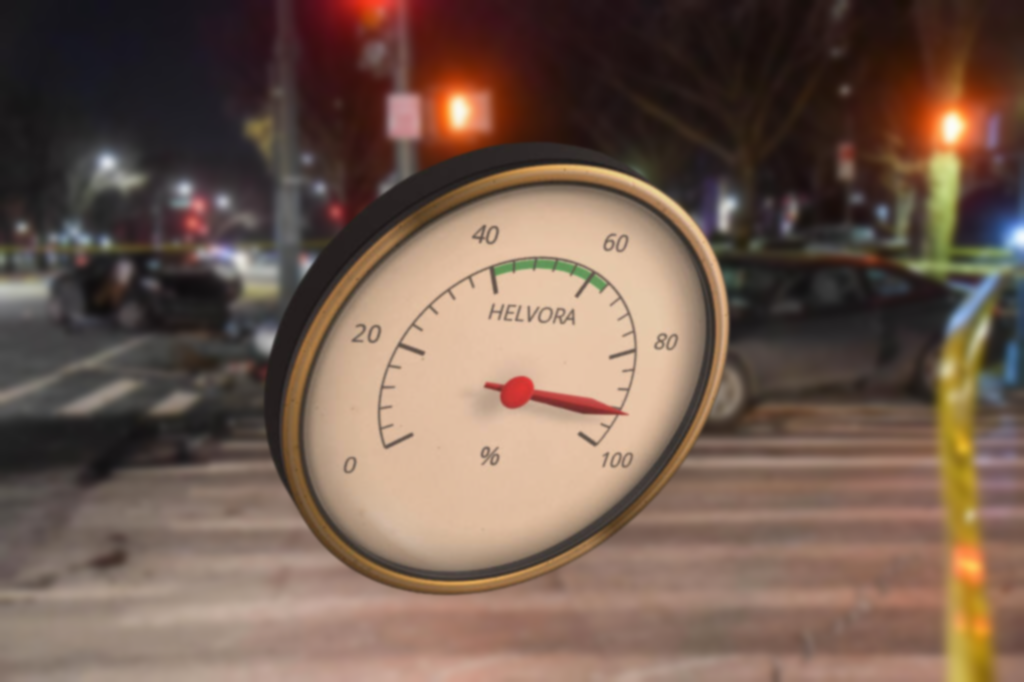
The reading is 92 %
